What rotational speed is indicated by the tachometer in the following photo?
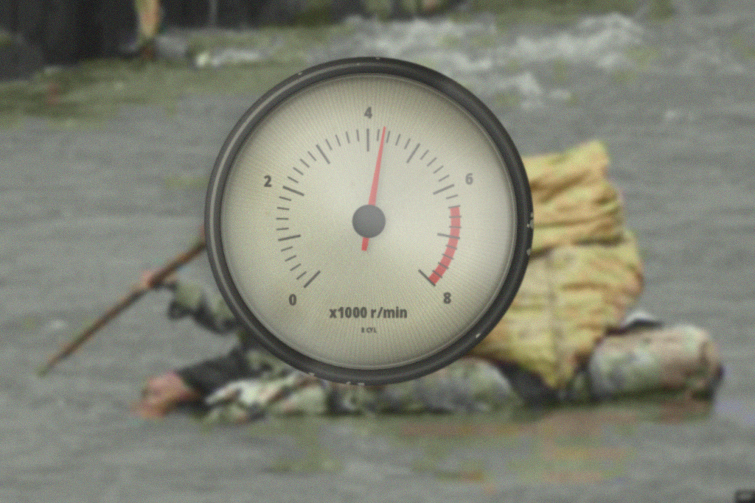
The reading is 4300 rpm
